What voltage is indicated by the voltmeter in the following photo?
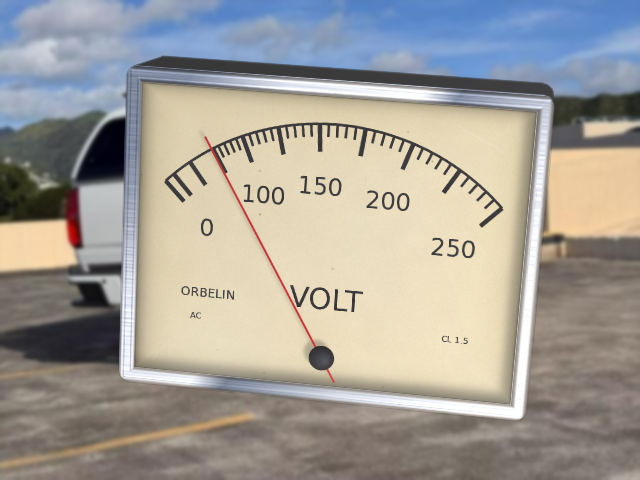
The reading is 75 V
